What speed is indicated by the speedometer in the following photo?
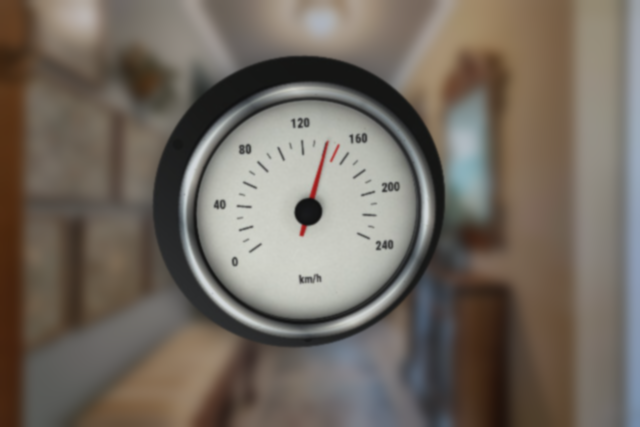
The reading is 140 km/h
